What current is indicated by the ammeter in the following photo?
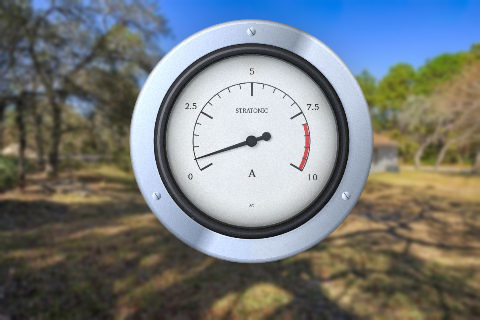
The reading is 0.5 A
